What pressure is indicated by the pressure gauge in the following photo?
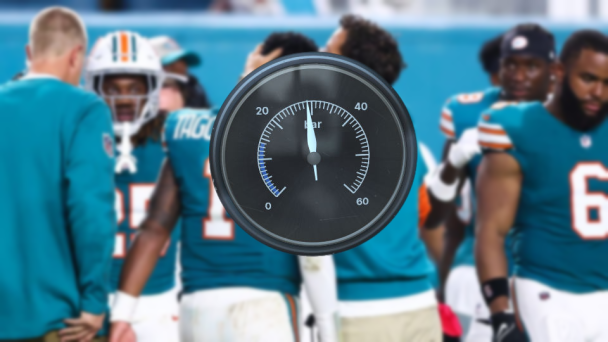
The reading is 29 bar
